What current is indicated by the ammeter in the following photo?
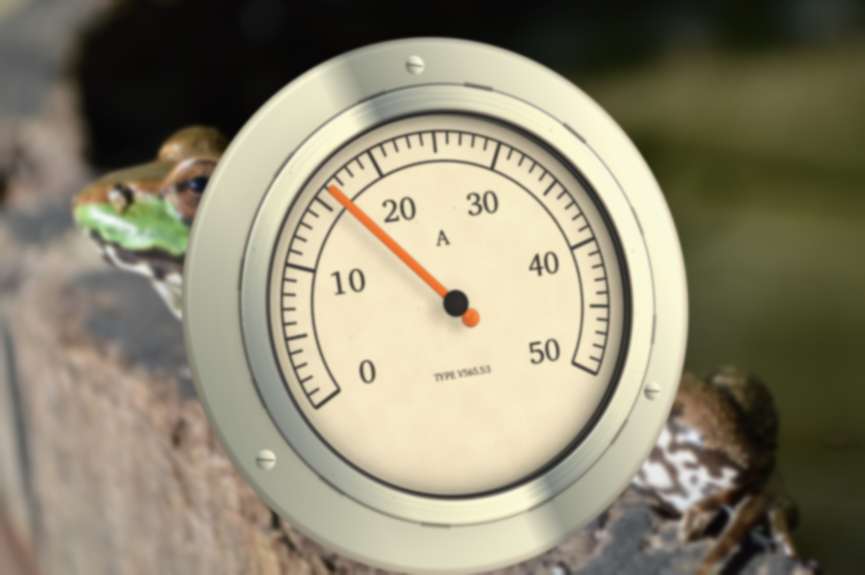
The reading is 16 A
